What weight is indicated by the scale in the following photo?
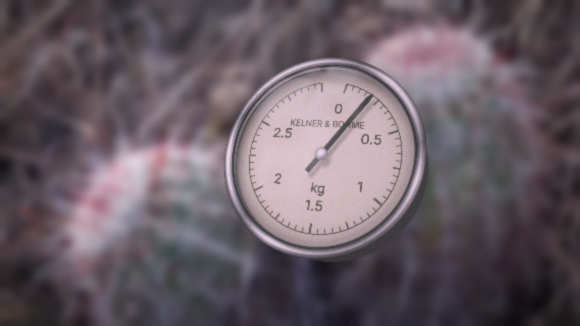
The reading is 0.2 kg
